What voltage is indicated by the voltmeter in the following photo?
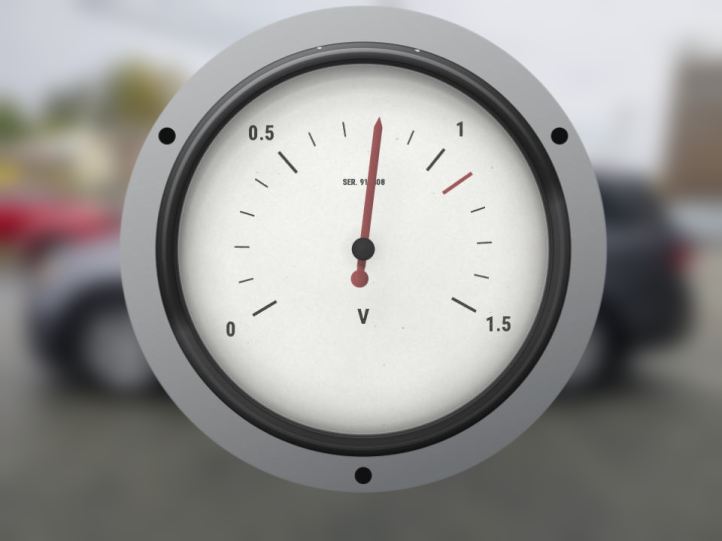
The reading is 0.8 V
